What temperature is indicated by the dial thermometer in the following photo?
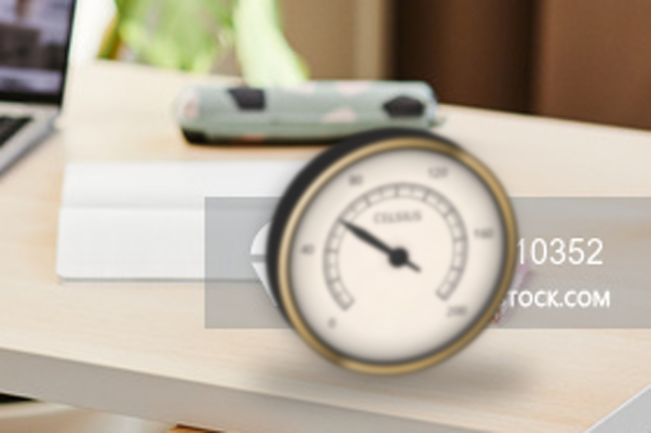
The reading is 60 °C
